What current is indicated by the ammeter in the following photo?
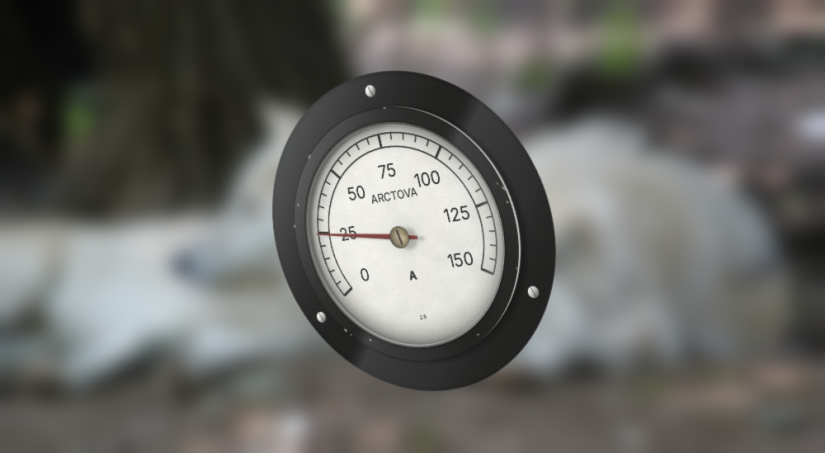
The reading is 25 A
